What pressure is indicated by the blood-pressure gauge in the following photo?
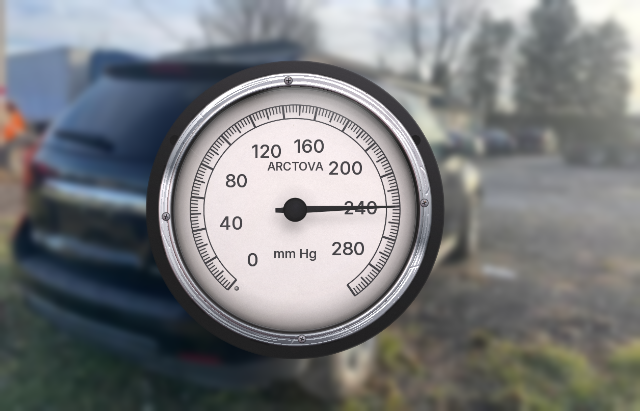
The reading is 240 mmHg
